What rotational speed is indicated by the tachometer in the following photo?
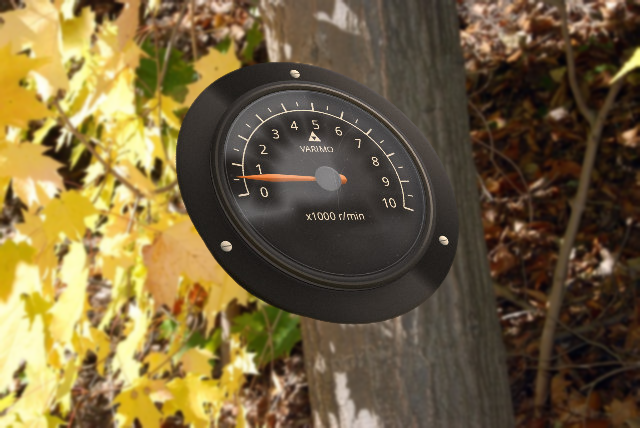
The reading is 500 rpm
